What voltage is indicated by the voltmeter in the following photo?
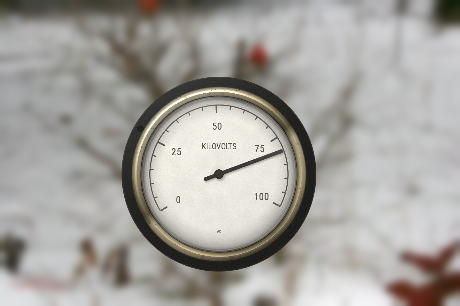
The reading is 80 kV
